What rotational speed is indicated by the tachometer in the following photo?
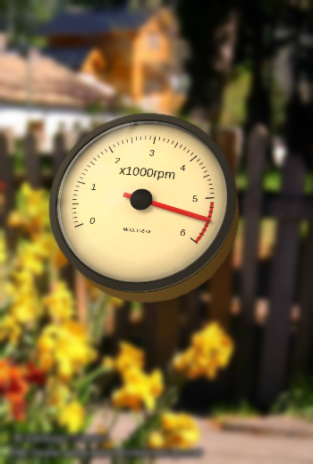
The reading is 5500 rpm
